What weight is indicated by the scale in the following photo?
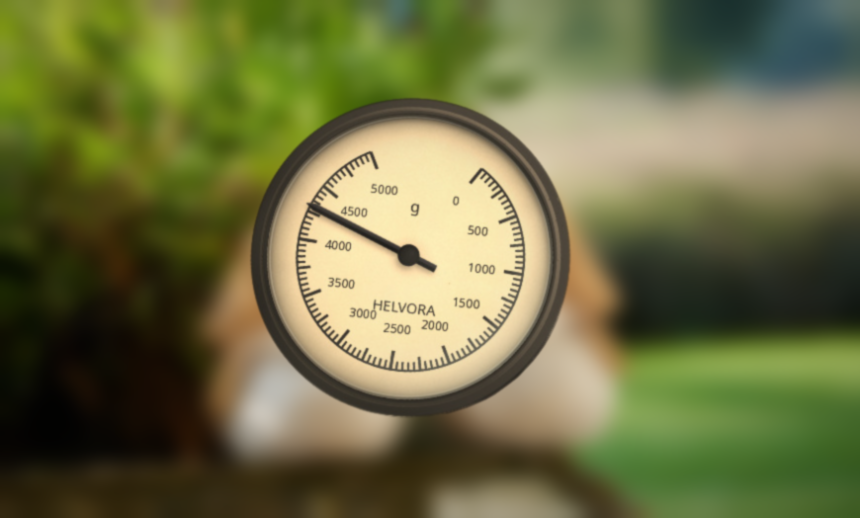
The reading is 4300 g
